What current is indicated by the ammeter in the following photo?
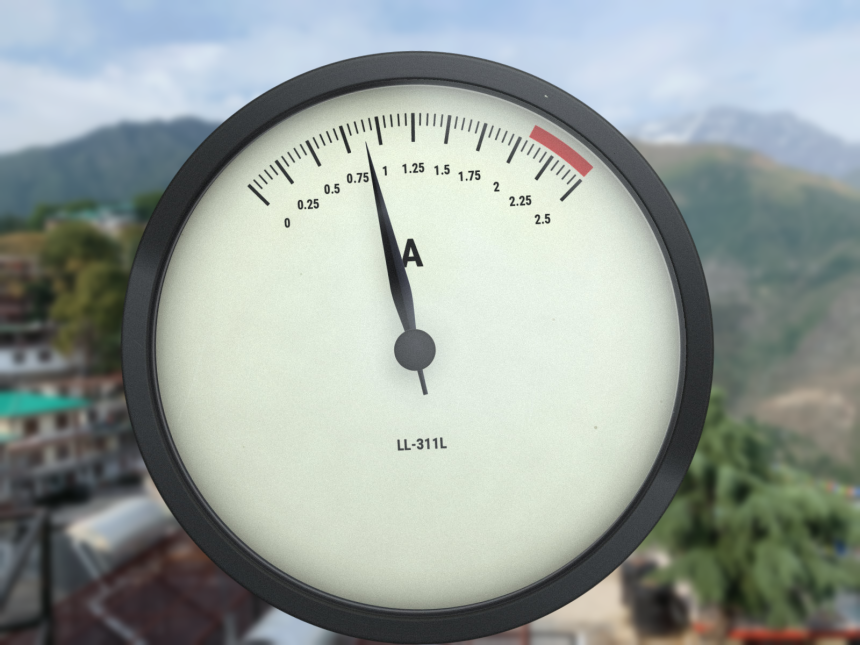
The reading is 0.9 A
